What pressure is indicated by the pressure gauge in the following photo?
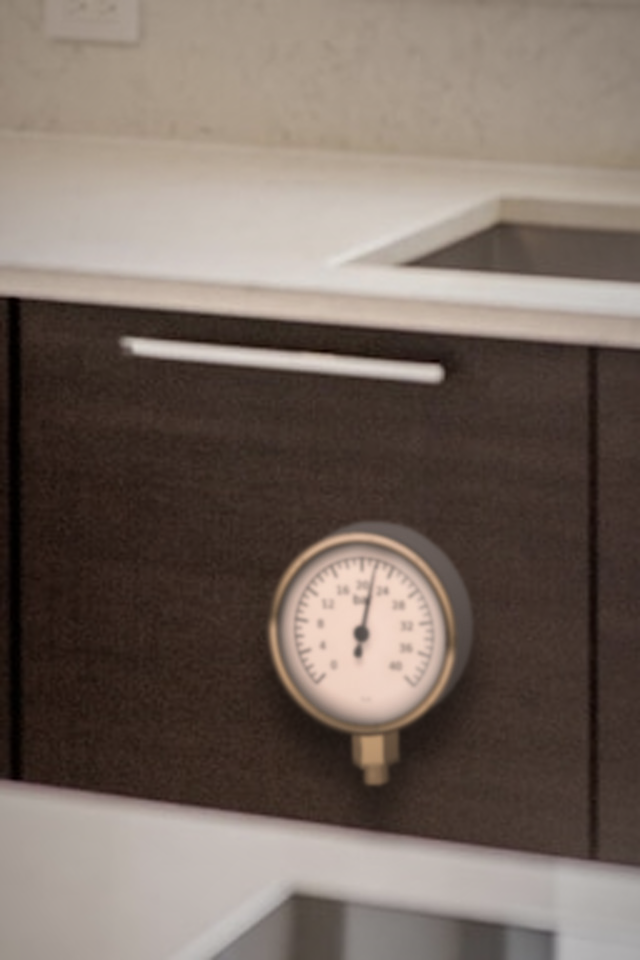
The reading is 22 bar
